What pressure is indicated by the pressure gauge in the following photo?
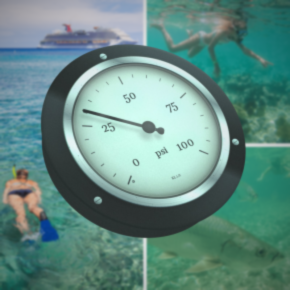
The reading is 30 psi
